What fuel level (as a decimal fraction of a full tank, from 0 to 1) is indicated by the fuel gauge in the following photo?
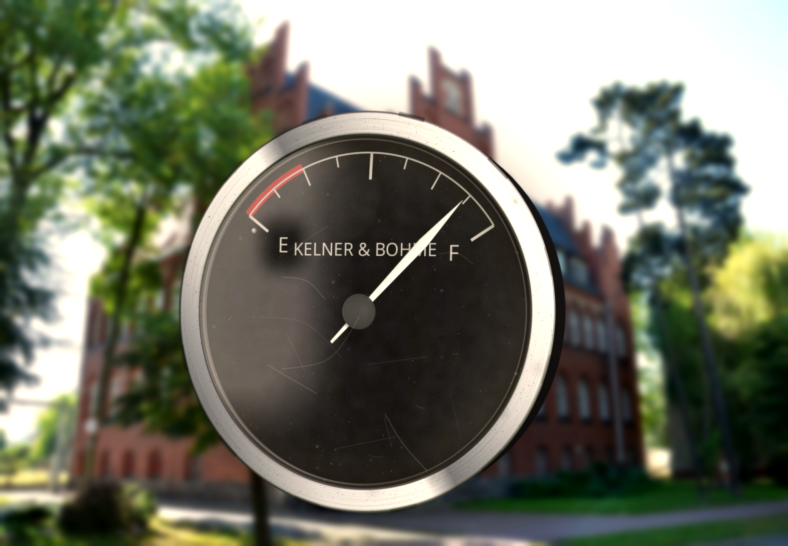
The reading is 0.875
